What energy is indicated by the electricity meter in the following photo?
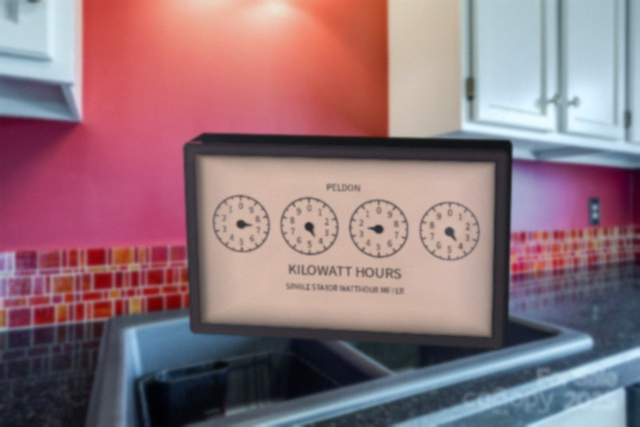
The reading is 7424 kWh
